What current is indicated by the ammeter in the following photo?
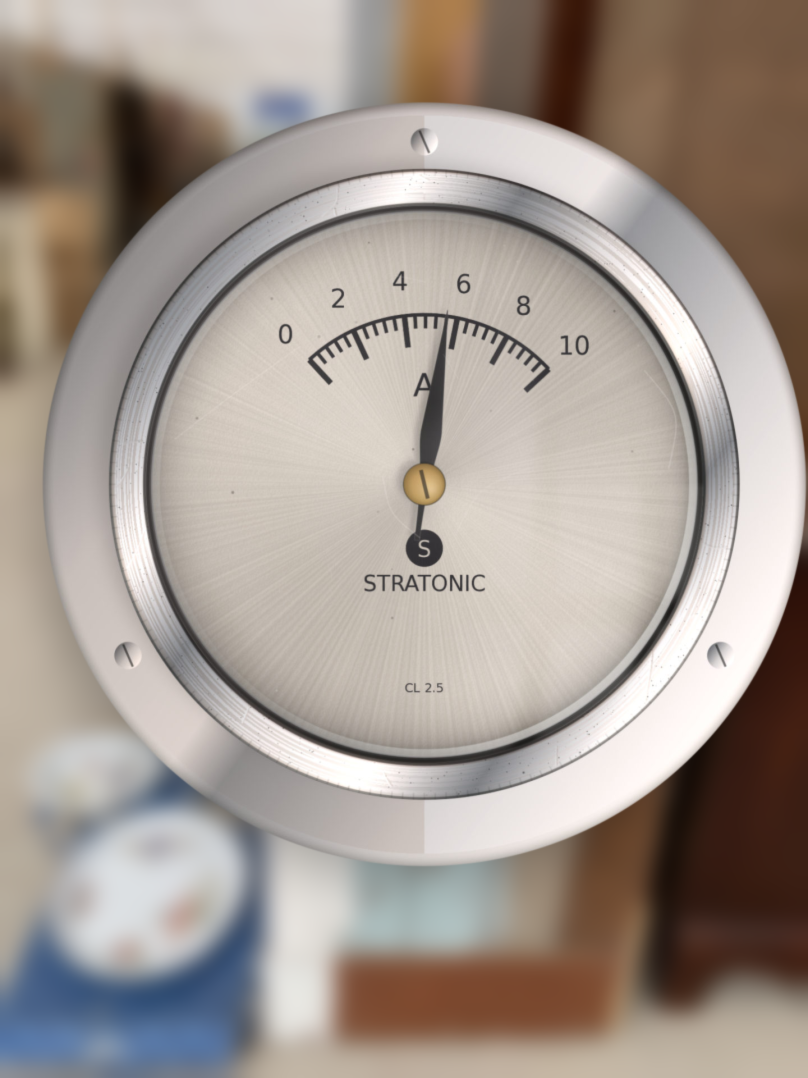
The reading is 5.6 A
